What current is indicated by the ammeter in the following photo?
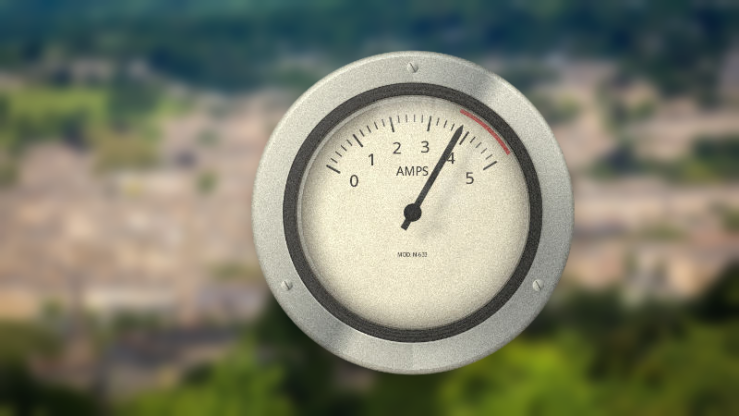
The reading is 3.8 A
